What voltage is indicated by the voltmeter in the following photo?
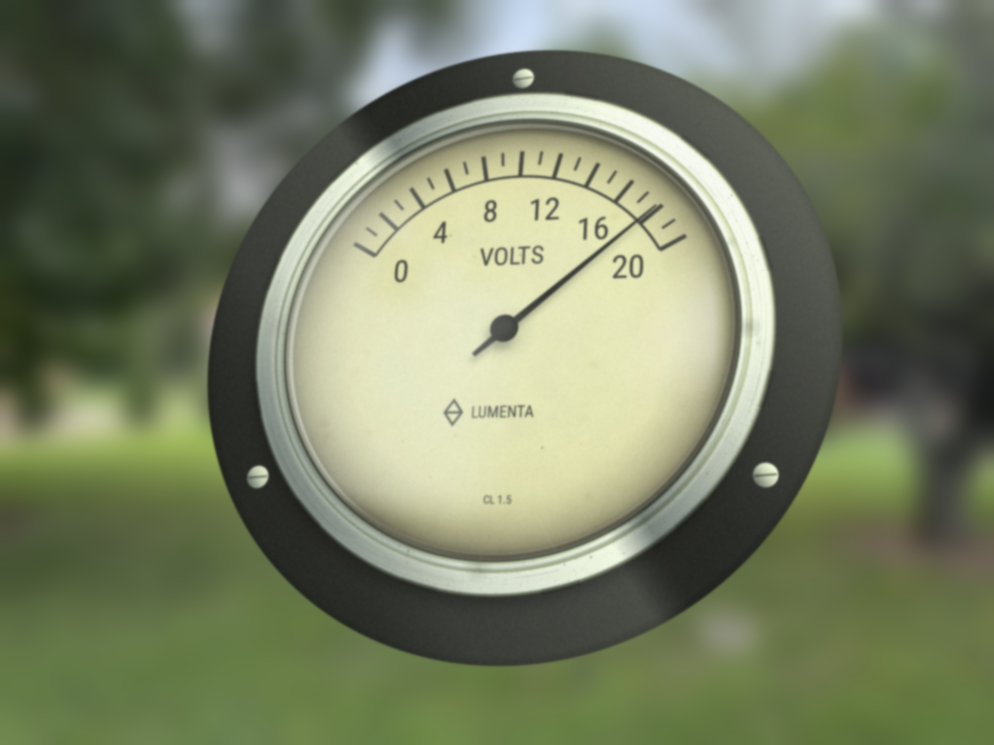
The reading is 18 V
